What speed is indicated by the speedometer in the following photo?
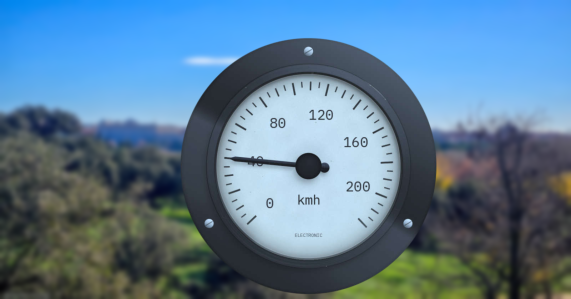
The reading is 40 km/h
